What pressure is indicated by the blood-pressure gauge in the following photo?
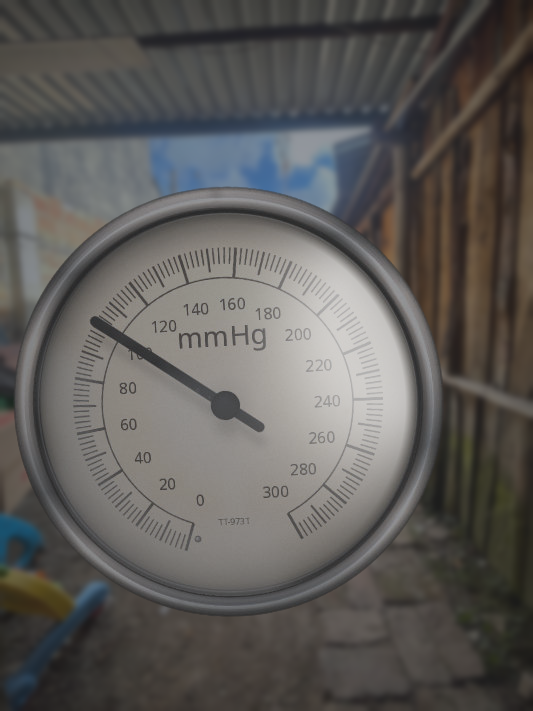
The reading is 102 mmHg
